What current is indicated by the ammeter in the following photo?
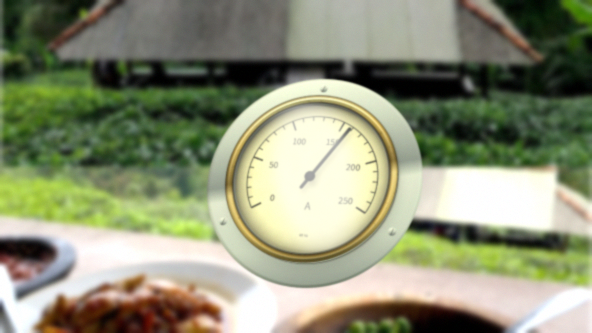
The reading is 160 A
